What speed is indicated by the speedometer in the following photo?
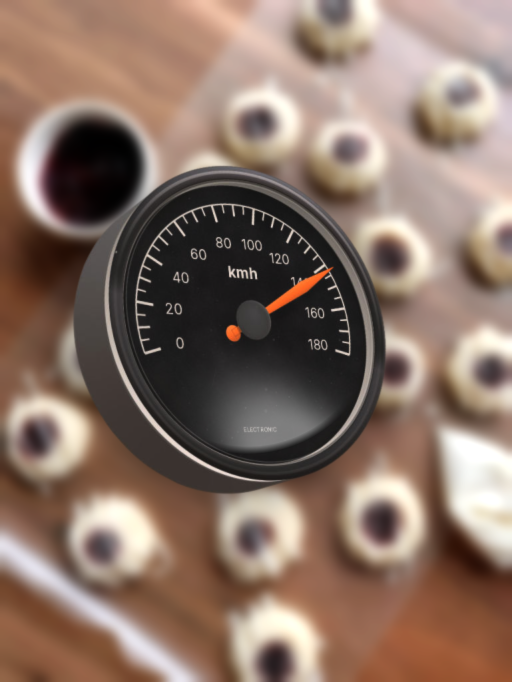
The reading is 142.5 km/h
